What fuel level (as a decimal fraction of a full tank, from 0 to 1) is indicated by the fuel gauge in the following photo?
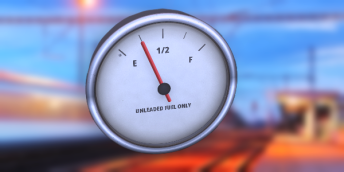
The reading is 0.25
